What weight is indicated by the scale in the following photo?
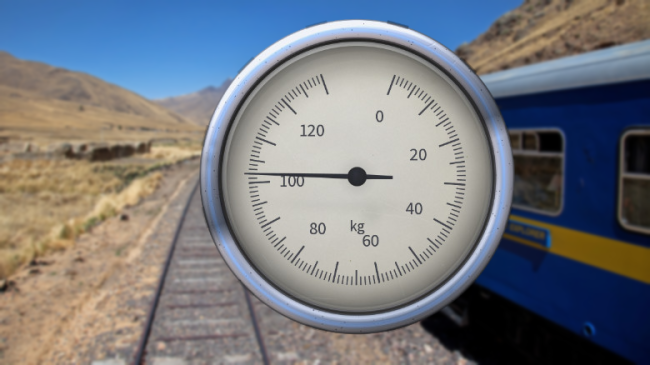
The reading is 102 kg
